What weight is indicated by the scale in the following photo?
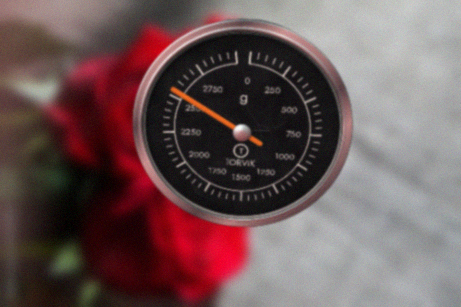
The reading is 2550 g
